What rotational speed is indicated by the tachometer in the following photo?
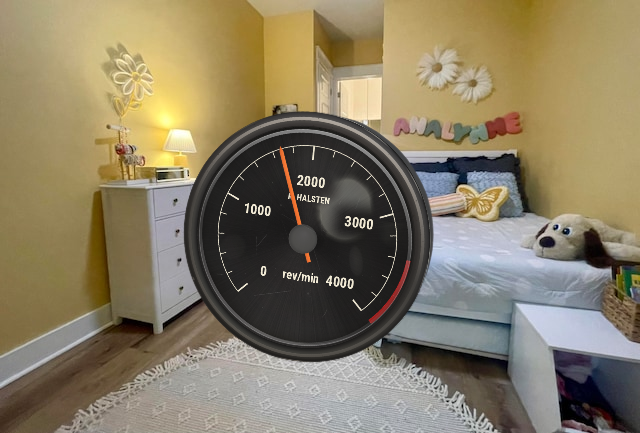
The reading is 1700 rpm
